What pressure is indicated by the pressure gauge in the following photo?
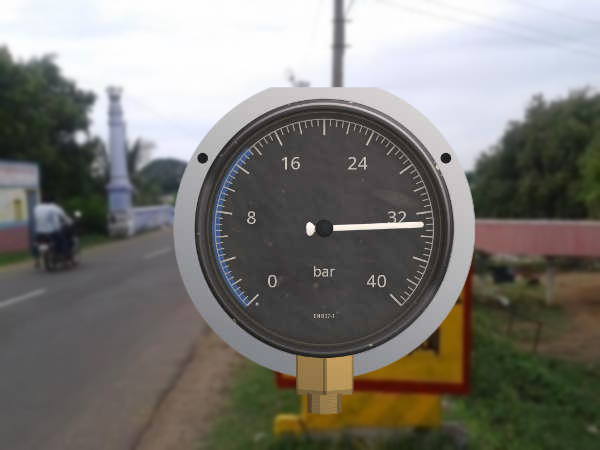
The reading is 33 bar
